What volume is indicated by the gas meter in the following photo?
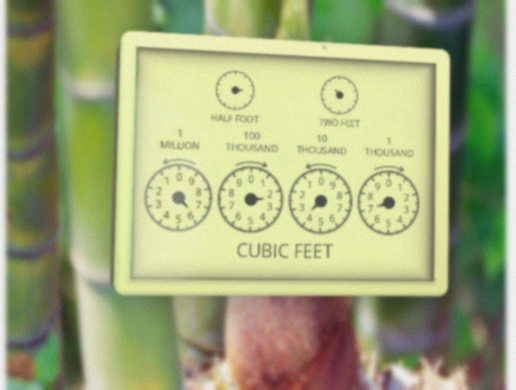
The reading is 623700 ft³
